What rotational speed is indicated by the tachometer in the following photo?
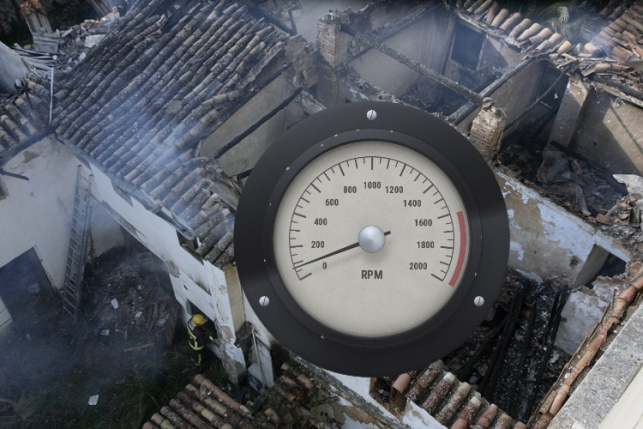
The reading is 75 rpm
